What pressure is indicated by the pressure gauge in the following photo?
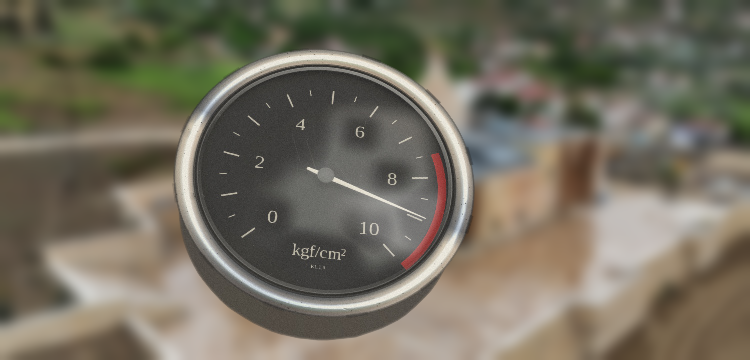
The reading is 9 kg/cm²
